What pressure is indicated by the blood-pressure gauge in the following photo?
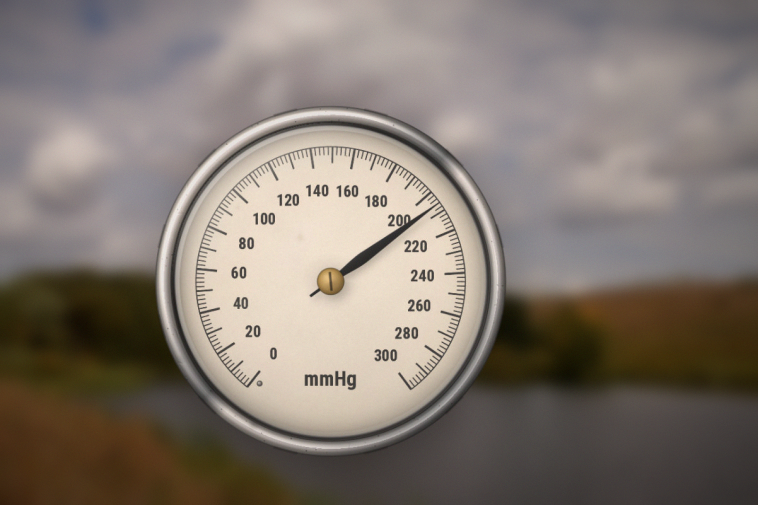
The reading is 206 mmHg
